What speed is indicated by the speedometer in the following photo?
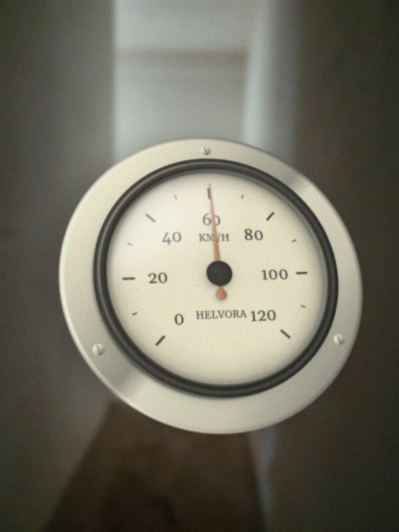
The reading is 60 km/h
